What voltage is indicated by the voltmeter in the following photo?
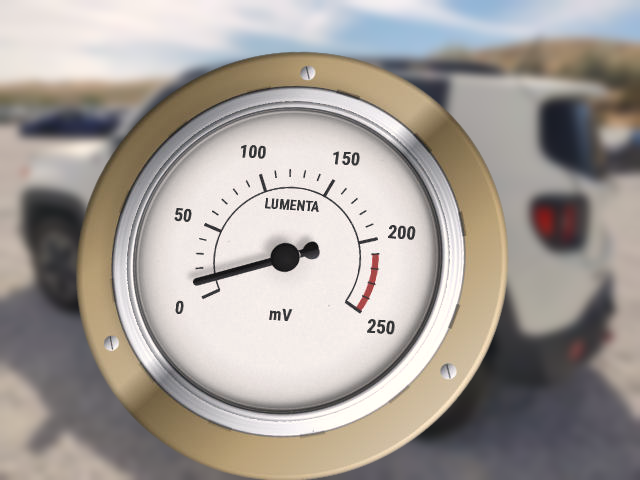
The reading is 10 mV
